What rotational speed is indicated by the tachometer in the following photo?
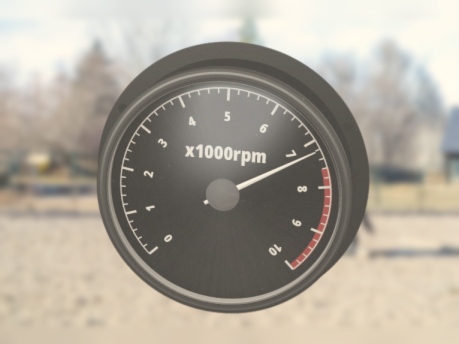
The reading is 7200 rpm
